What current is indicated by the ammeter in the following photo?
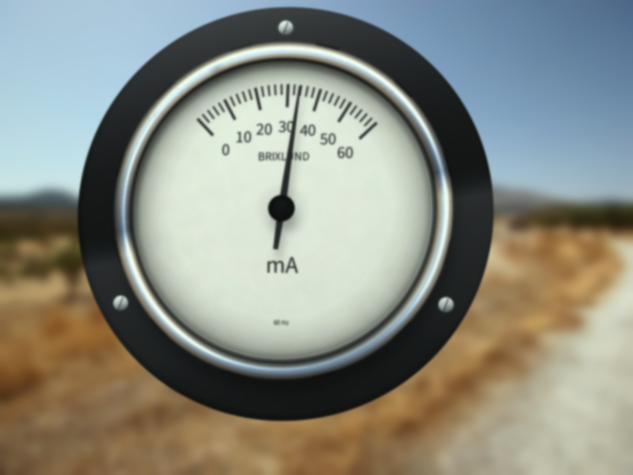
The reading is 34 mA
